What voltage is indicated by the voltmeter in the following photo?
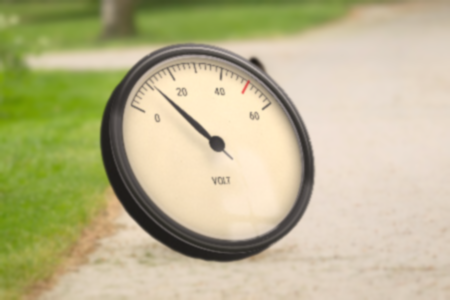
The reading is 10 V
